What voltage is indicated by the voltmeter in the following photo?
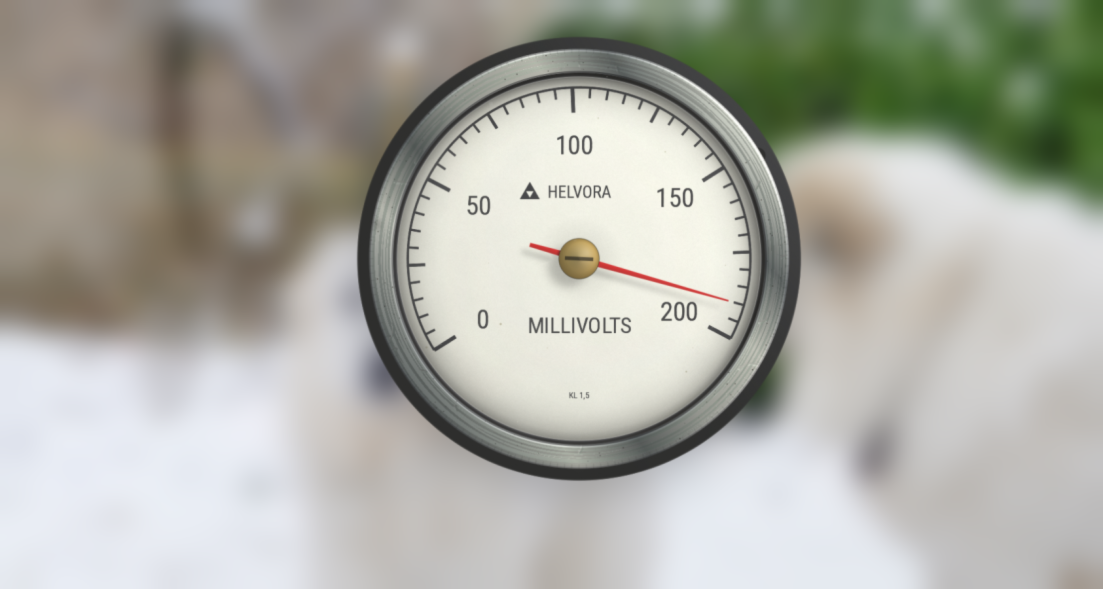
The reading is 190 mV
